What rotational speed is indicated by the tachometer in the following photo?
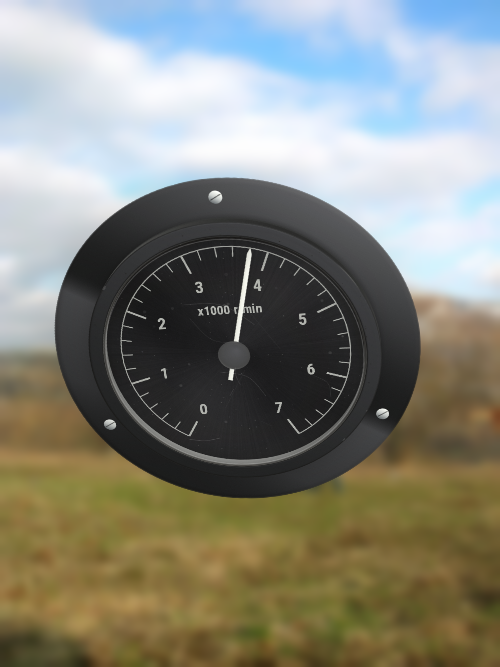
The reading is 3800 rpm
